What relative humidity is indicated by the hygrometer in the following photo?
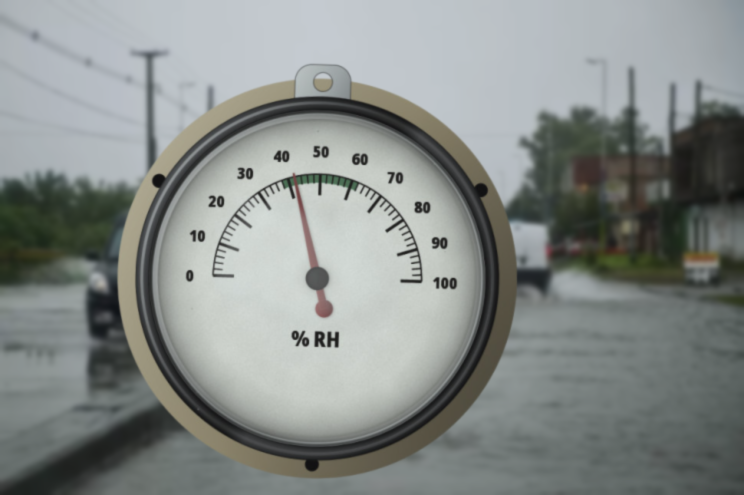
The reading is 42 %
